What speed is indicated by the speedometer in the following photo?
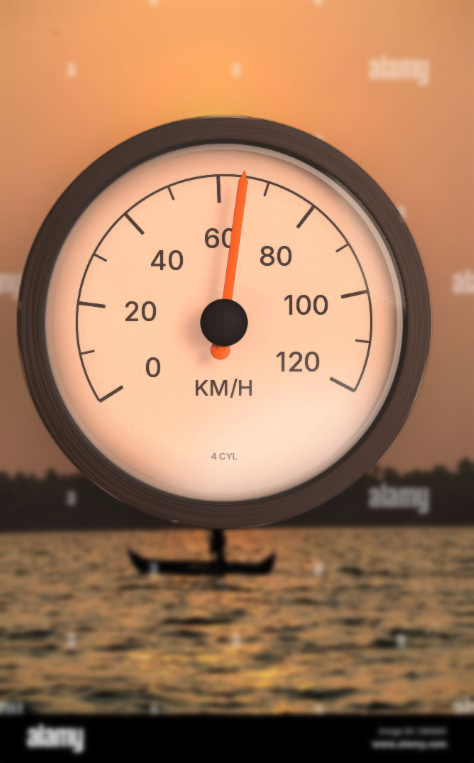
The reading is 65 km/h
